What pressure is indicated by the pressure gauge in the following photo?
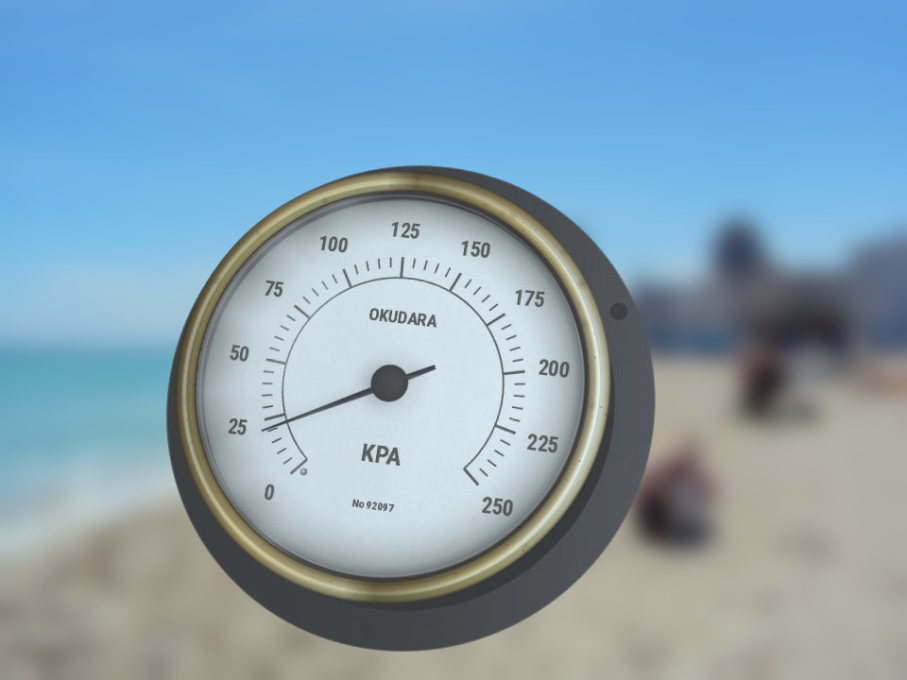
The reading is 20 kPa
